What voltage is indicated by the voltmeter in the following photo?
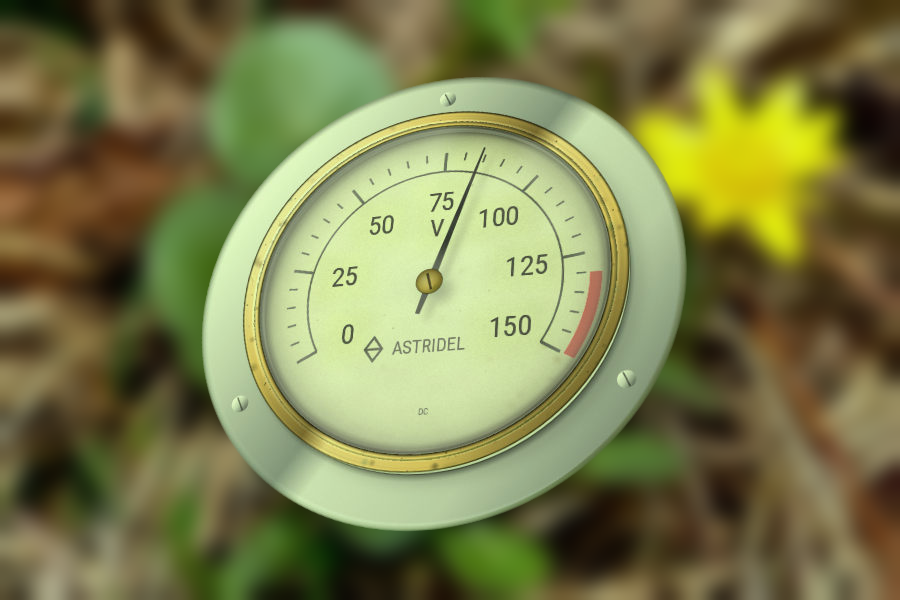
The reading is 85 V
